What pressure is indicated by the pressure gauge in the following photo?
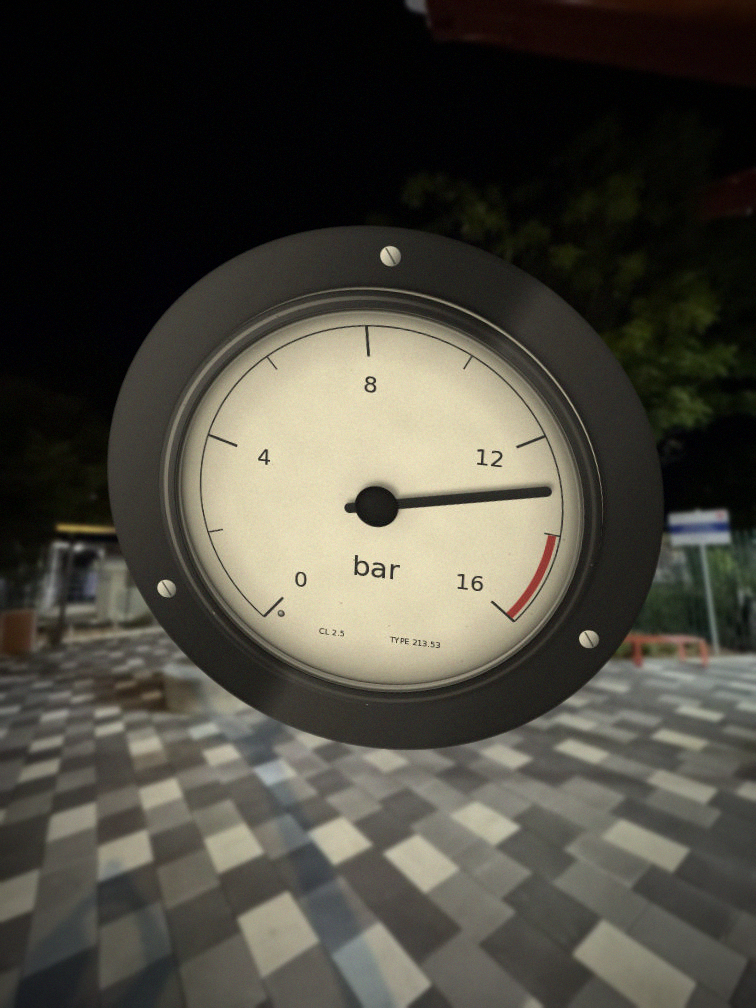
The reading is 13 bar
